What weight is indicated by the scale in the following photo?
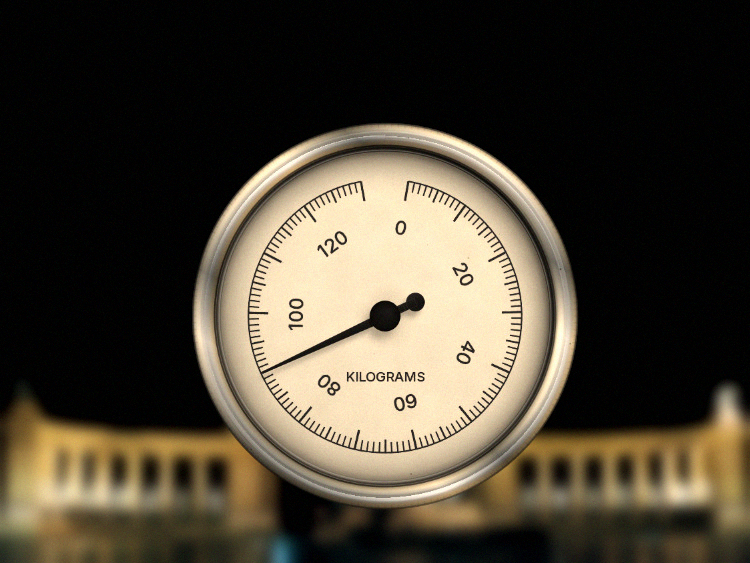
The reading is 90 kg
